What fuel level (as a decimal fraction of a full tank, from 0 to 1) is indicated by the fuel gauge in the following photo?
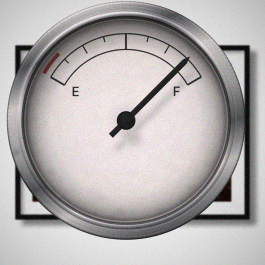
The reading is 0.875
